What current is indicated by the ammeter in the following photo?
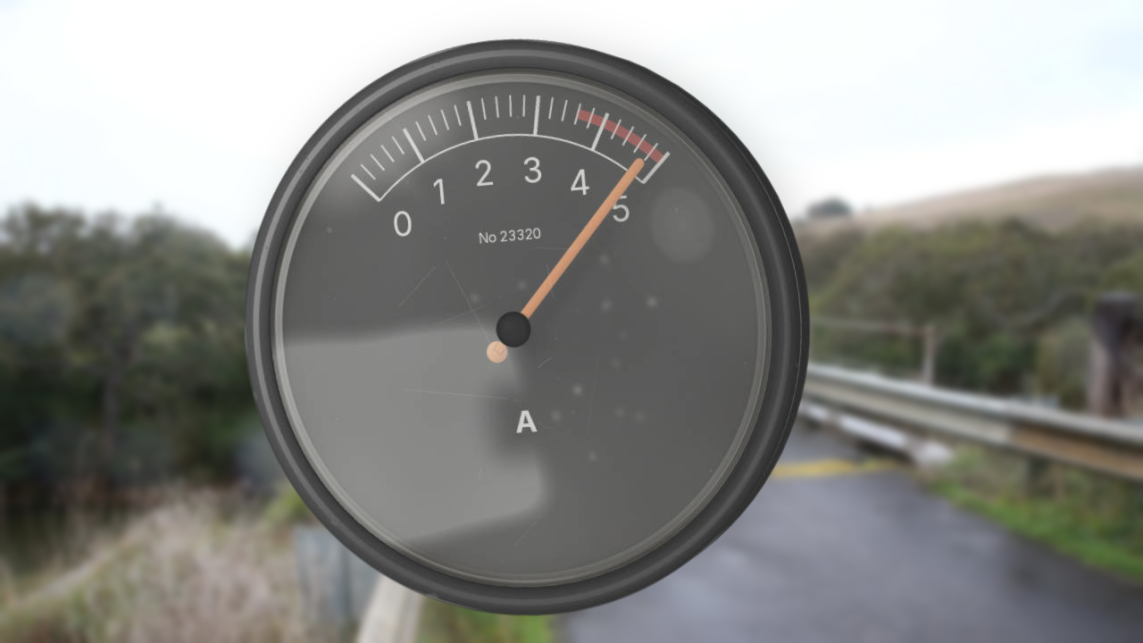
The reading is 4.8 A
